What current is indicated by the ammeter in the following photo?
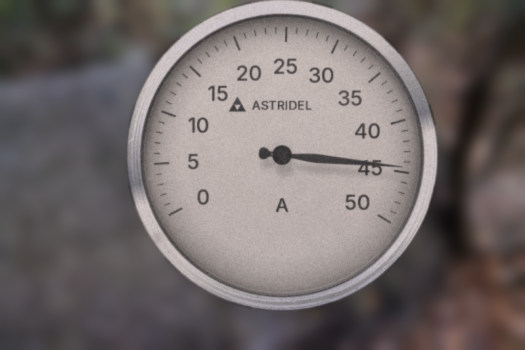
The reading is 44.5 A
